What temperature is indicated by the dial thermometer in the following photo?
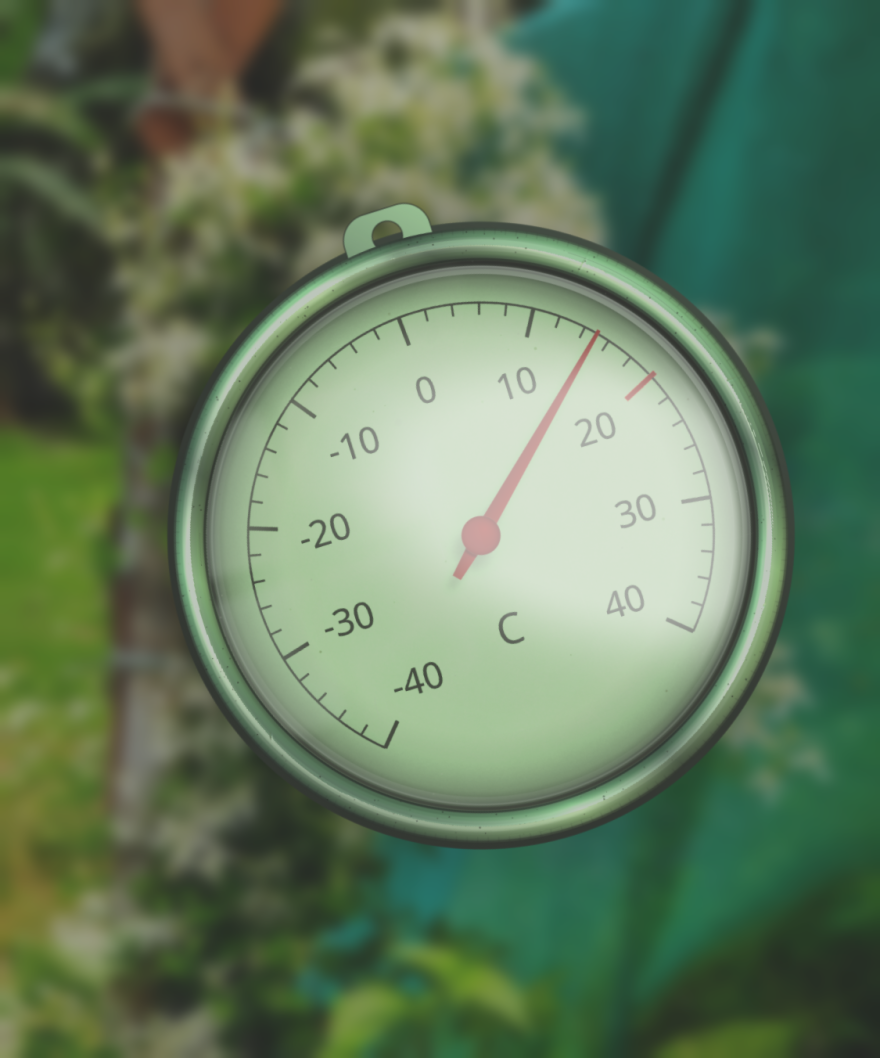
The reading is 15 °C
